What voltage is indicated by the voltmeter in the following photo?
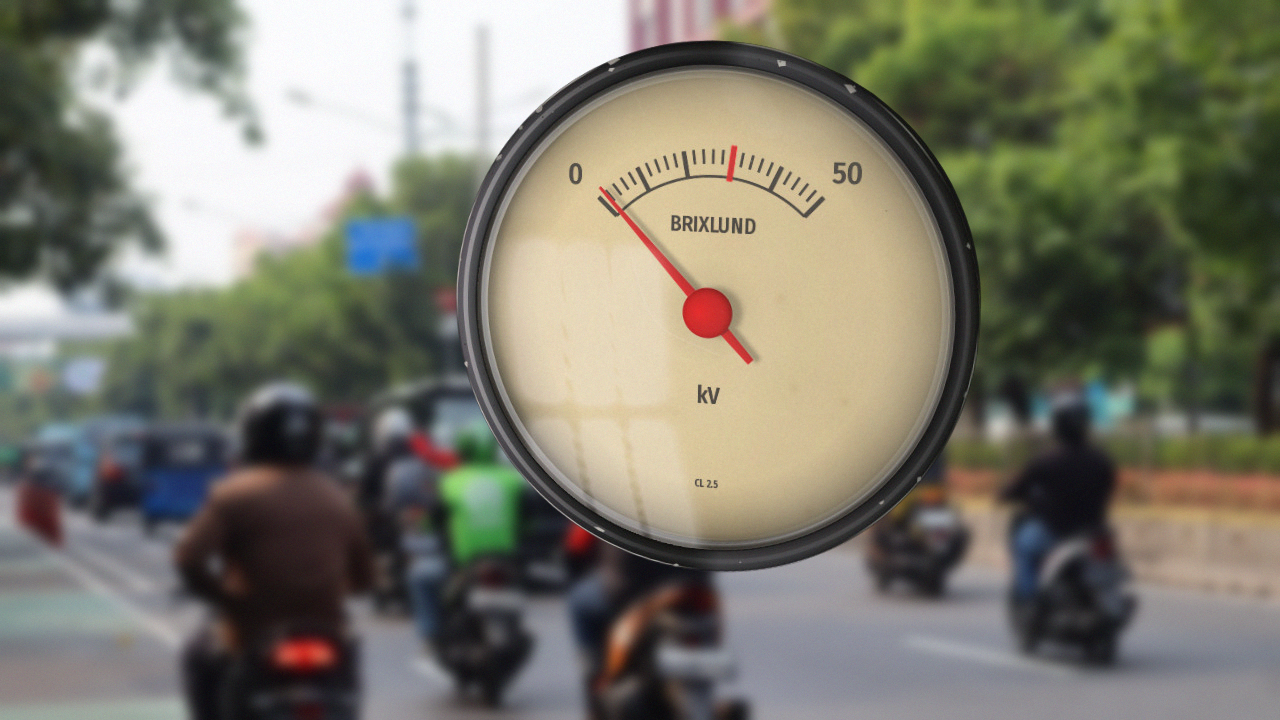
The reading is 2 kV
